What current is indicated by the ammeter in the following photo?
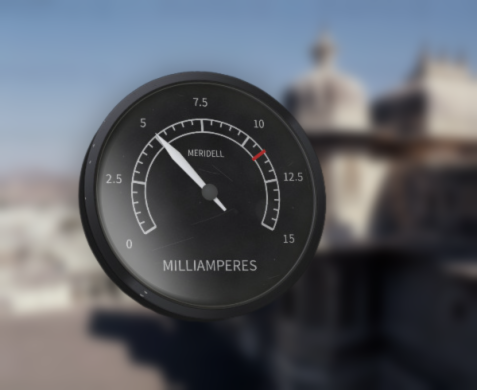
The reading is 5 mA
